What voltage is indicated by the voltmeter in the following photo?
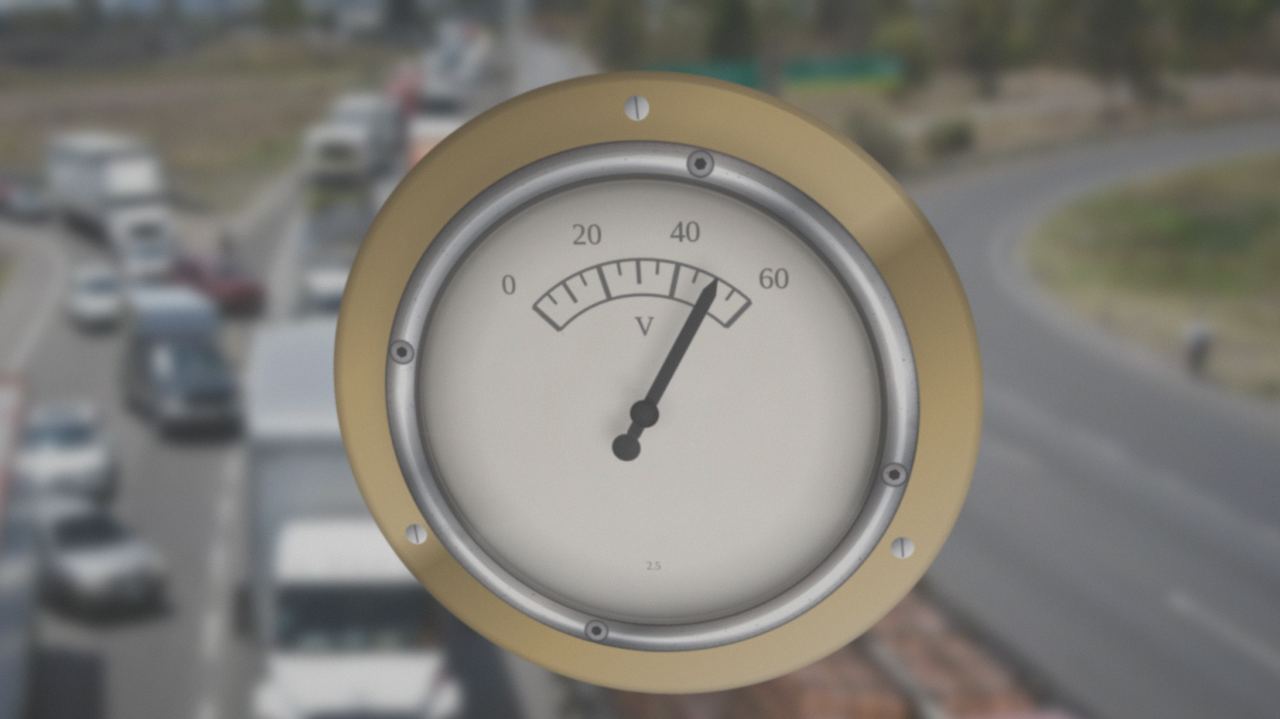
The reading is 50 V
